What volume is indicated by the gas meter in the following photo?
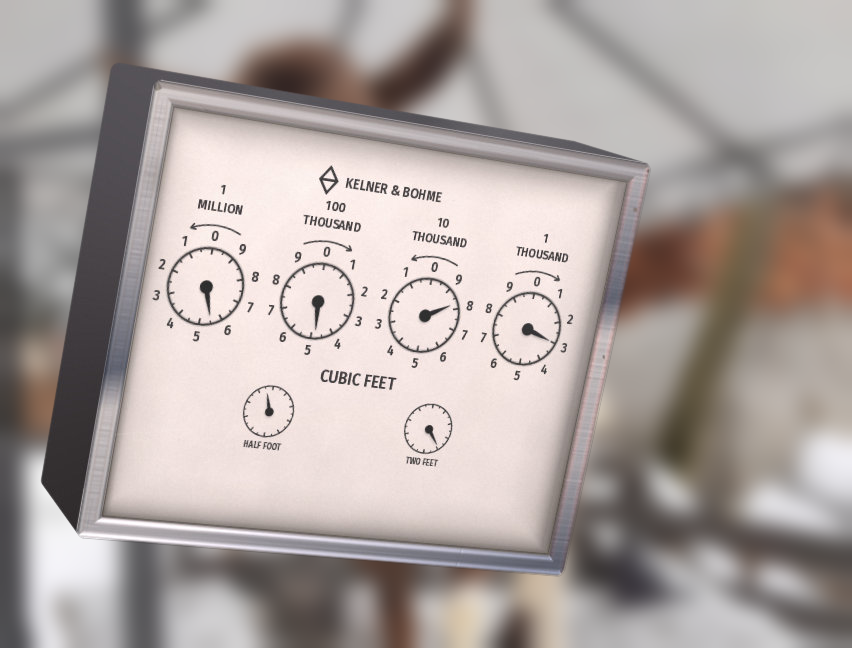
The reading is 548300 ft³
